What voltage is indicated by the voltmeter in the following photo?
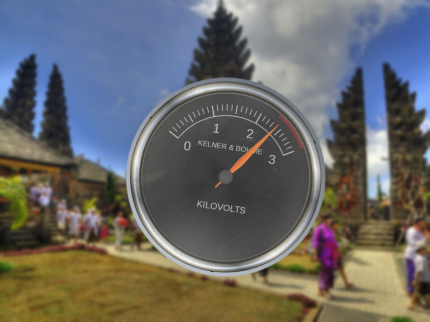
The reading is 2.4 kV
